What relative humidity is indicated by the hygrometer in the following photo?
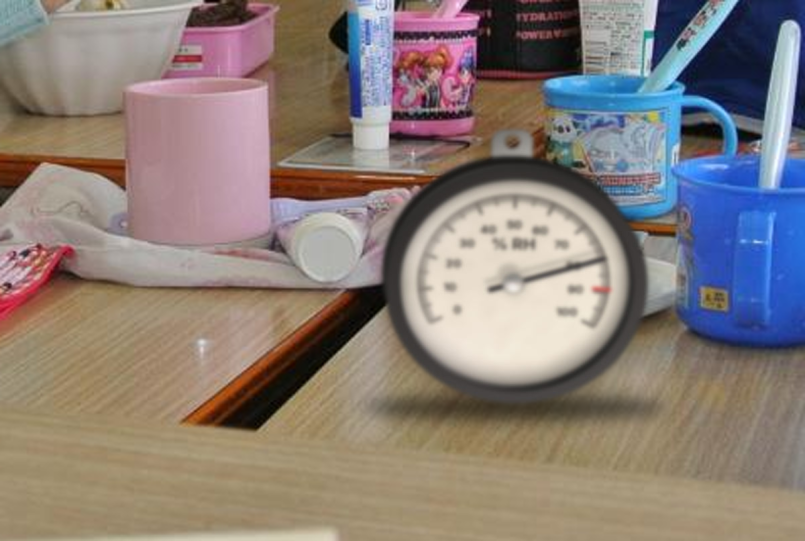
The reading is 80 %
